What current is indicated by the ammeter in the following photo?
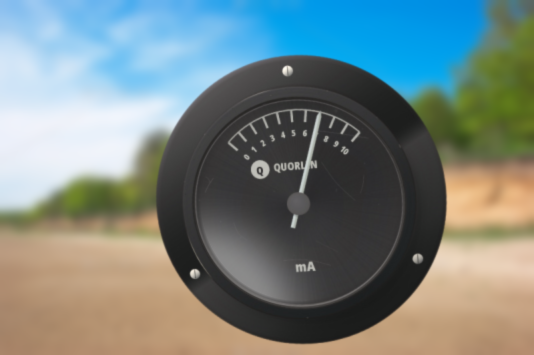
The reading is 7 mA
